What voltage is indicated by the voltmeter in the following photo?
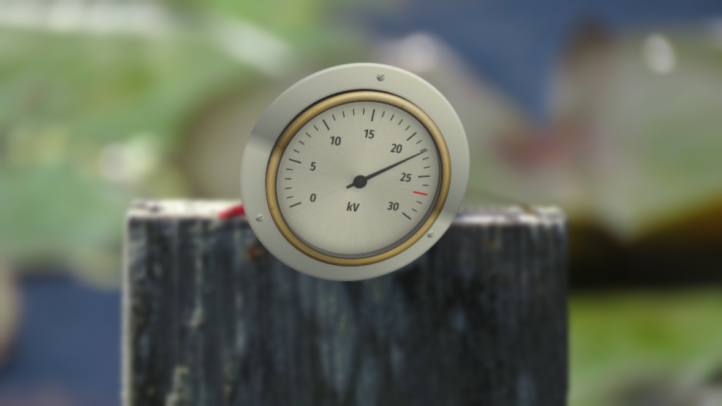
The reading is 22 kV
